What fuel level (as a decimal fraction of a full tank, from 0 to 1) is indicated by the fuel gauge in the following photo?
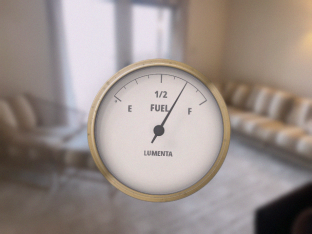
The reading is 0.75
